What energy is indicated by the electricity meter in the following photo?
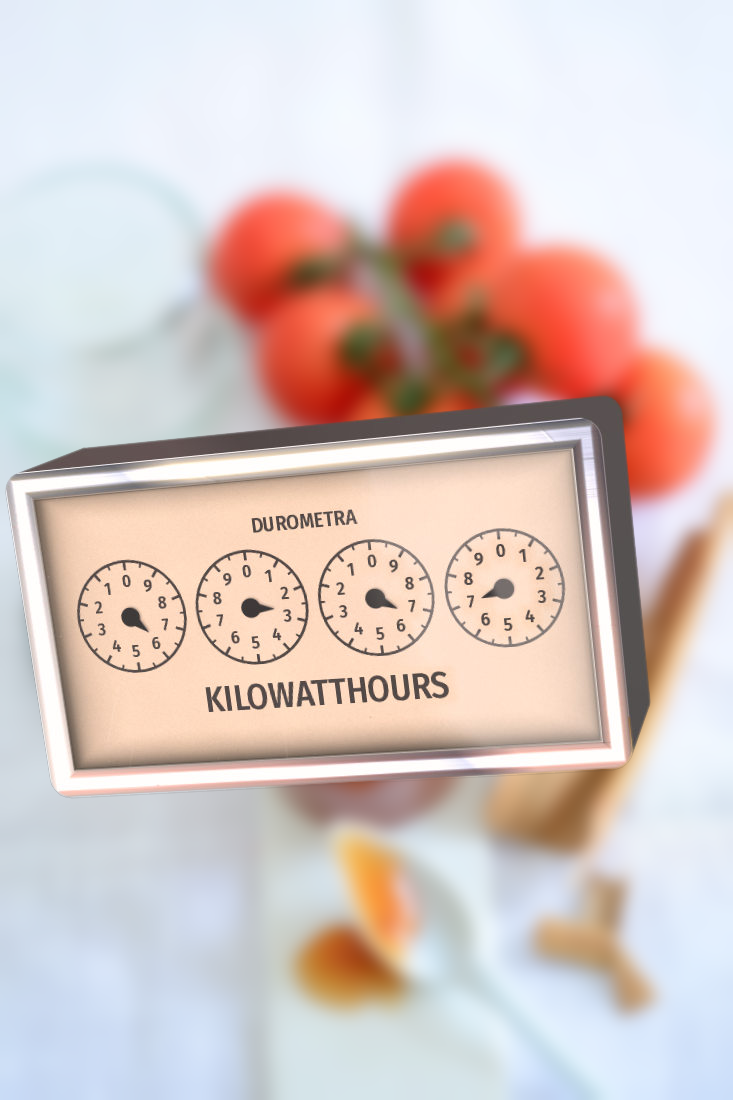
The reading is 6267 kWh
